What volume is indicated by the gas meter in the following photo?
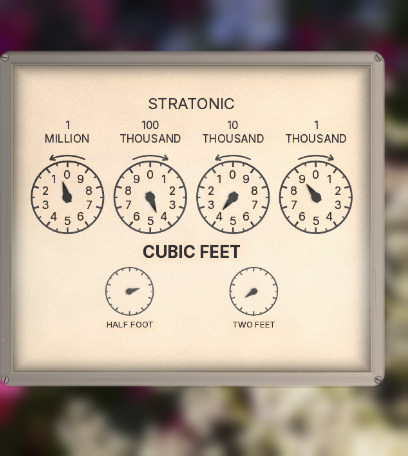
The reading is 43900 ft³
